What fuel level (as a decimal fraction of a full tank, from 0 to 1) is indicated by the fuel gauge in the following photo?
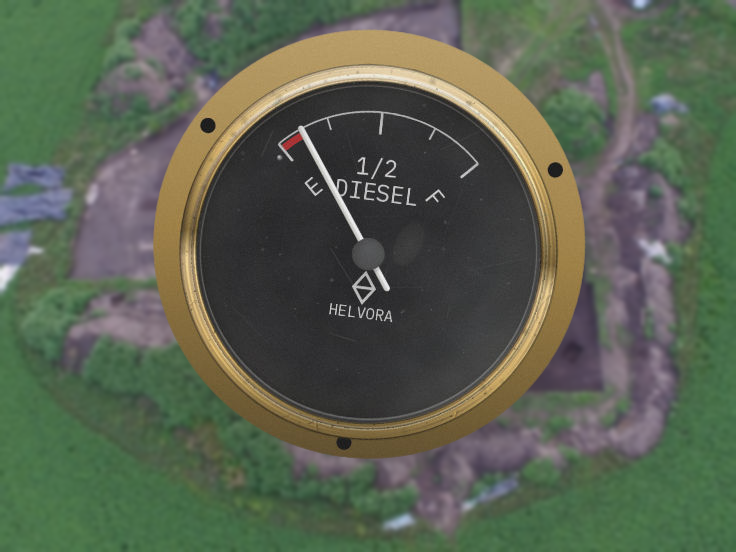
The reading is 0.125
